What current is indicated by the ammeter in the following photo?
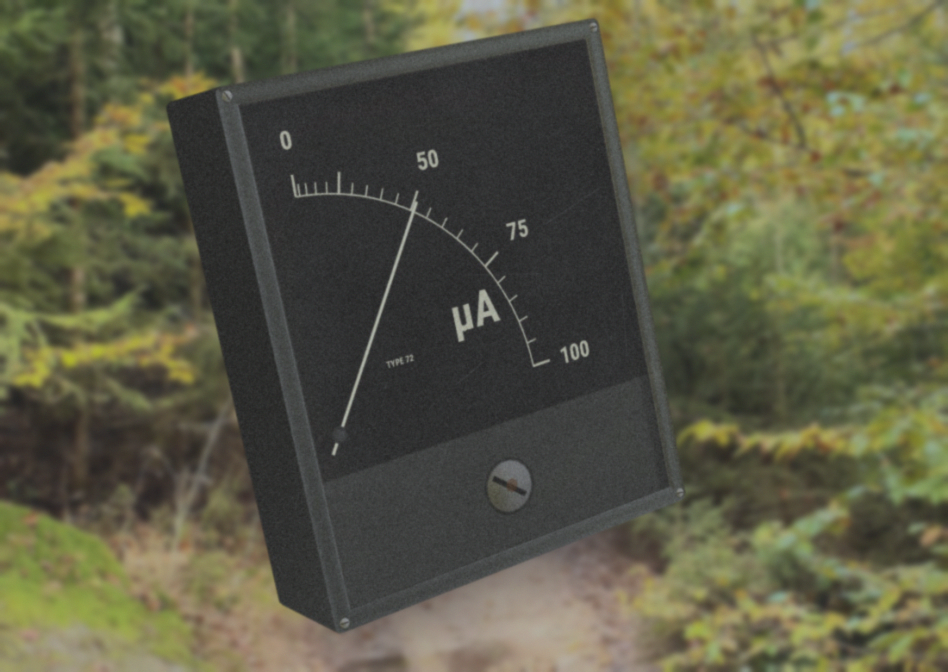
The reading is 50 µA
